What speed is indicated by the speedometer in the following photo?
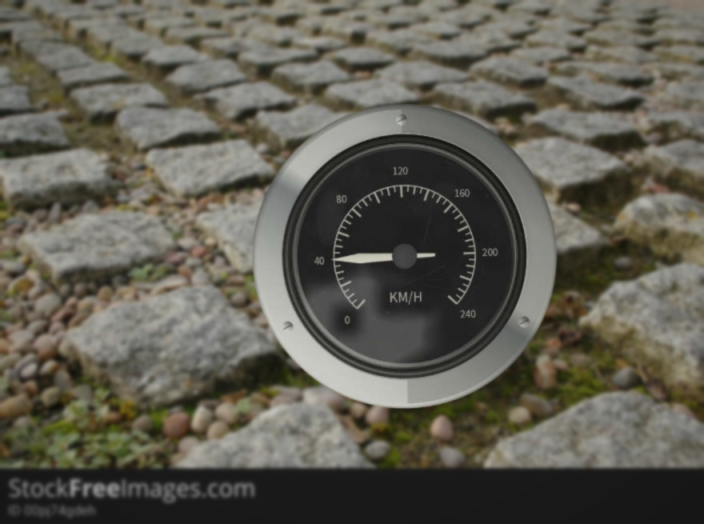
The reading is 40 km/h
